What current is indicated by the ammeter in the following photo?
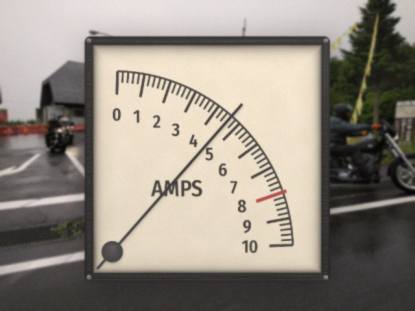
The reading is 4.6 A
